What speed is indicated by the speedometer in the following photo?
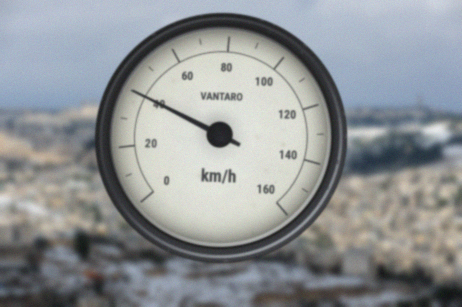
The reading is 40 km/h
